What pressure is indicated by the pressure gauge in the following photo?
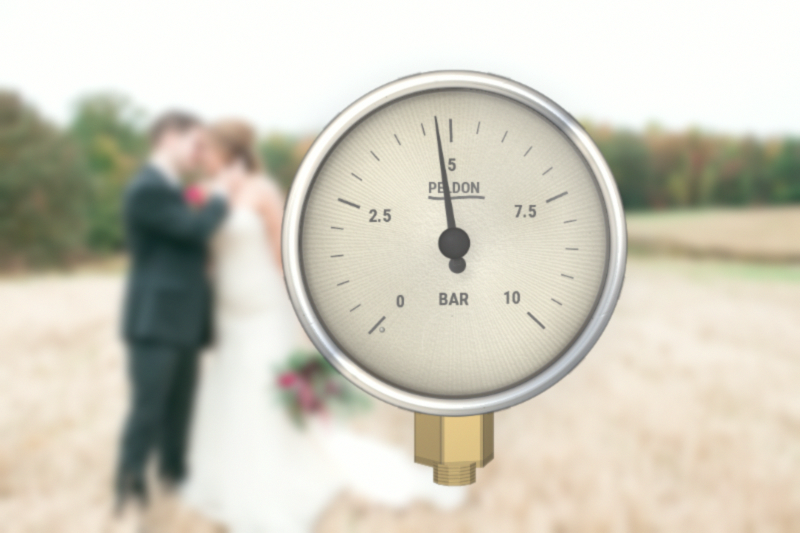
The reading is 4.75 bar
